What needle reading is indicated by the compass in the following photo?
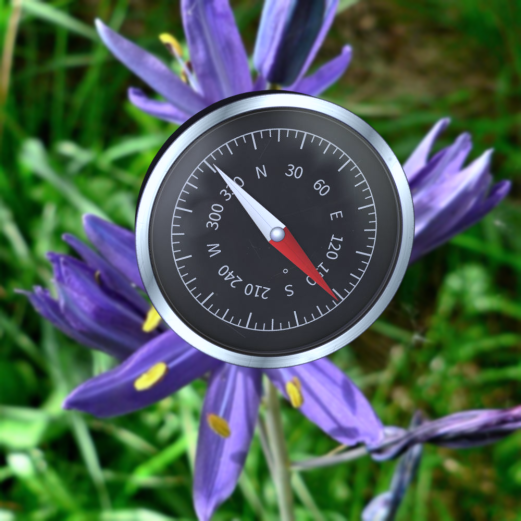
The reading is 152.5 °
